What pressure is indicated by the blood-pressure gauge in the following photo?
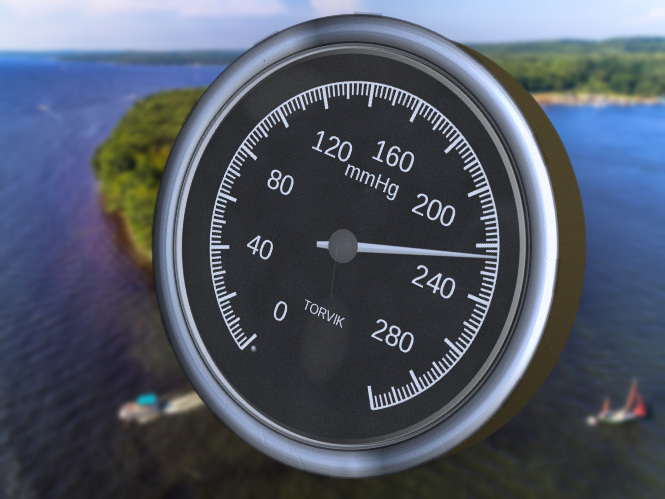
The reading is 224 mmHg
